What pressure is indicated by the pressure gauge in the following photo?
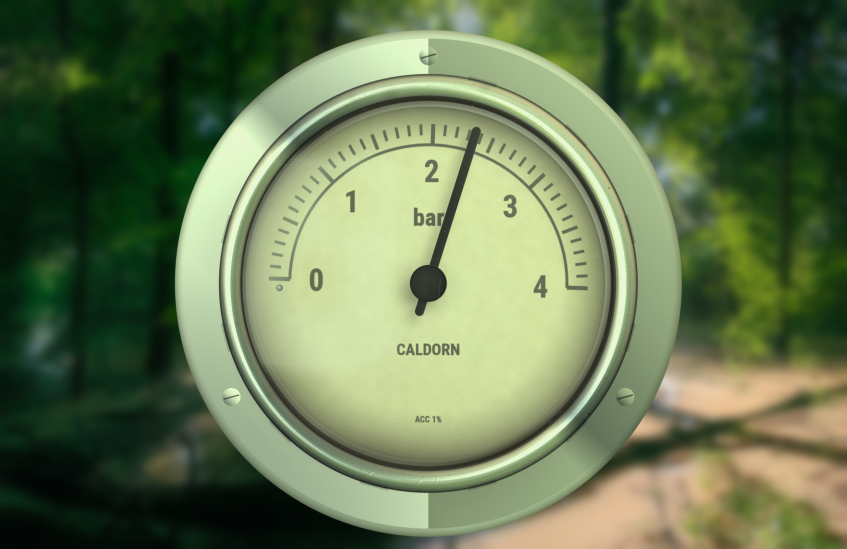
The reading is 2.35 bar
